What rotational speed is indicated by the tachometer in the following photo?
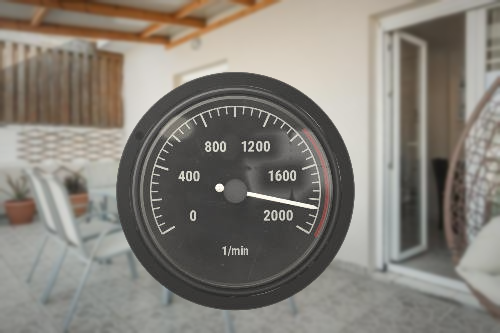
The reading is 1850 rpm
